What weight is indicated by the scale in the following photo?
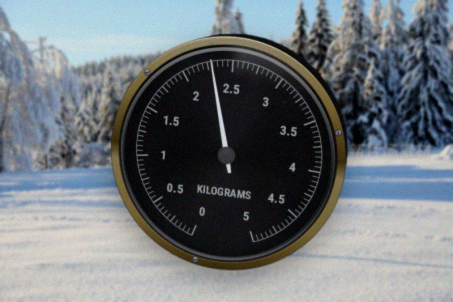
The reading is 2.3 kg
